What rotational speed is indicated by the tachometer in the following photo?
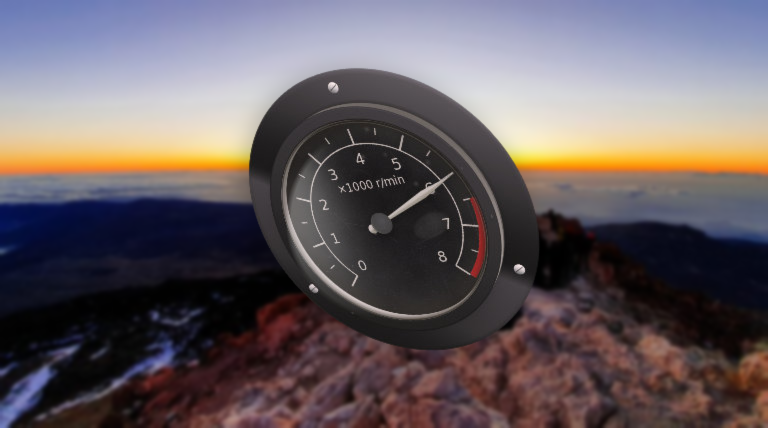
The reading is 6000 rpm
